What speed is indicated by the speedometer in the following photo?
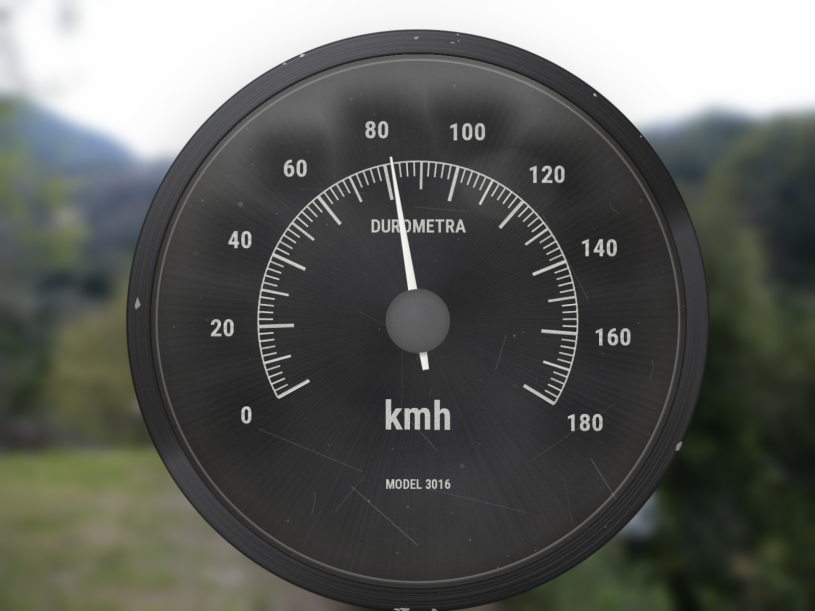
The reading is 82 km/h
